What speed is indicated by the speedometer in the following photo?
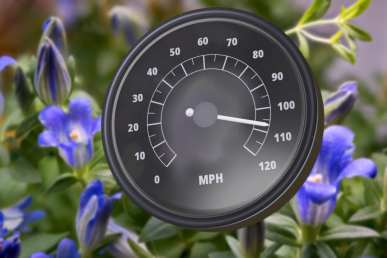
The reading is 107.5 mph
